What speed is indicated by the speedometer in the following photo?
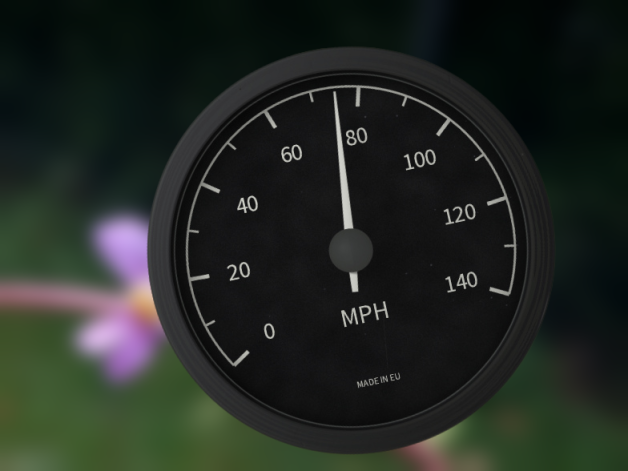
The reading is 75 mph
